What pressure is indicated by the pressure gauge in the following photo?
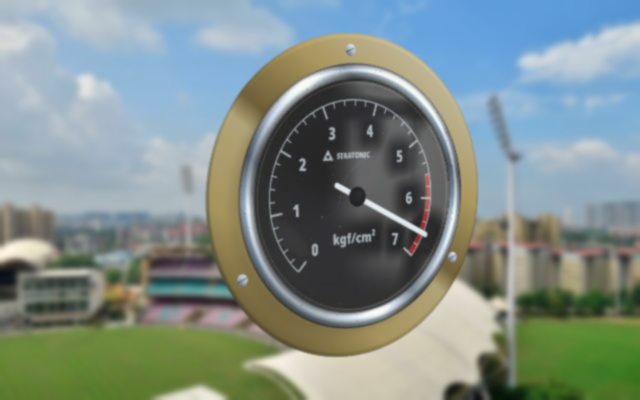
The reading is 6.6 kg/cm²
